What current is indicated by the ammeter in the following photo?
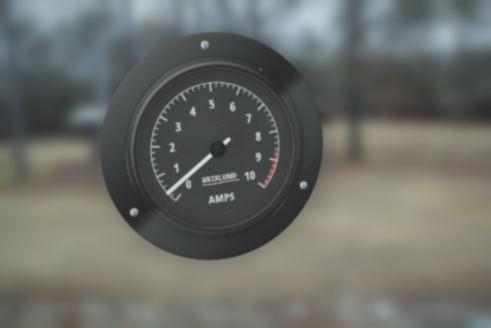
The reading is 0.4 A
